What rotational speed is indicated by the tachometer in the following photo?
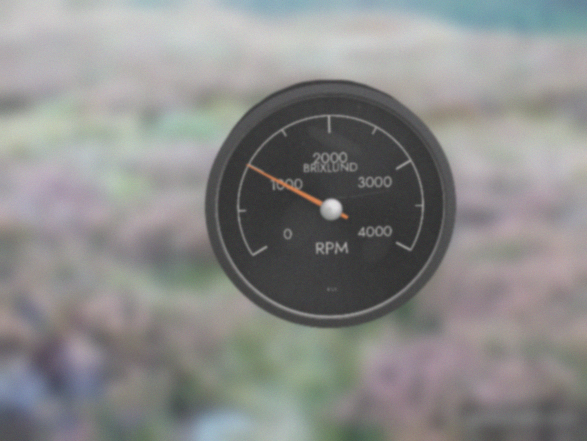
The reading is 1000 rpm
